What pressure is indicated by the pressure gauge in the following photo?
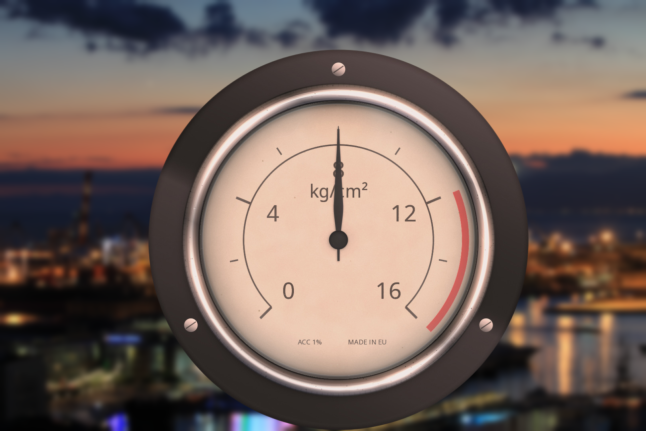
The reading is 8 kg/cm²
